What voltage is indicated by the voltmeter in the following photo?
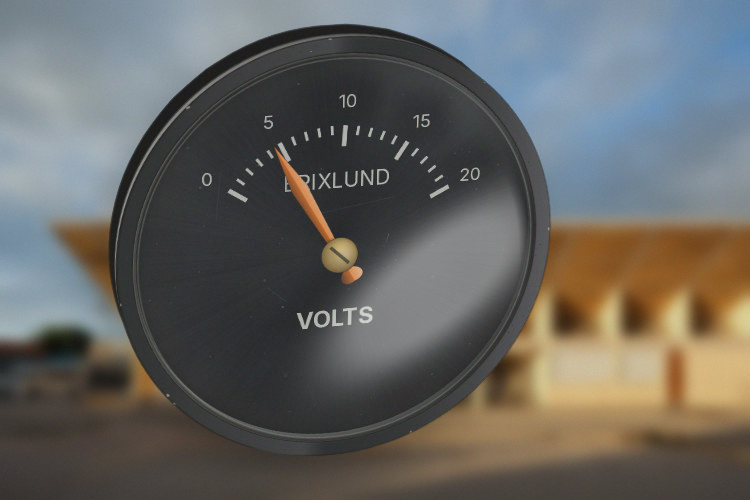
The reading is 4.5 V
